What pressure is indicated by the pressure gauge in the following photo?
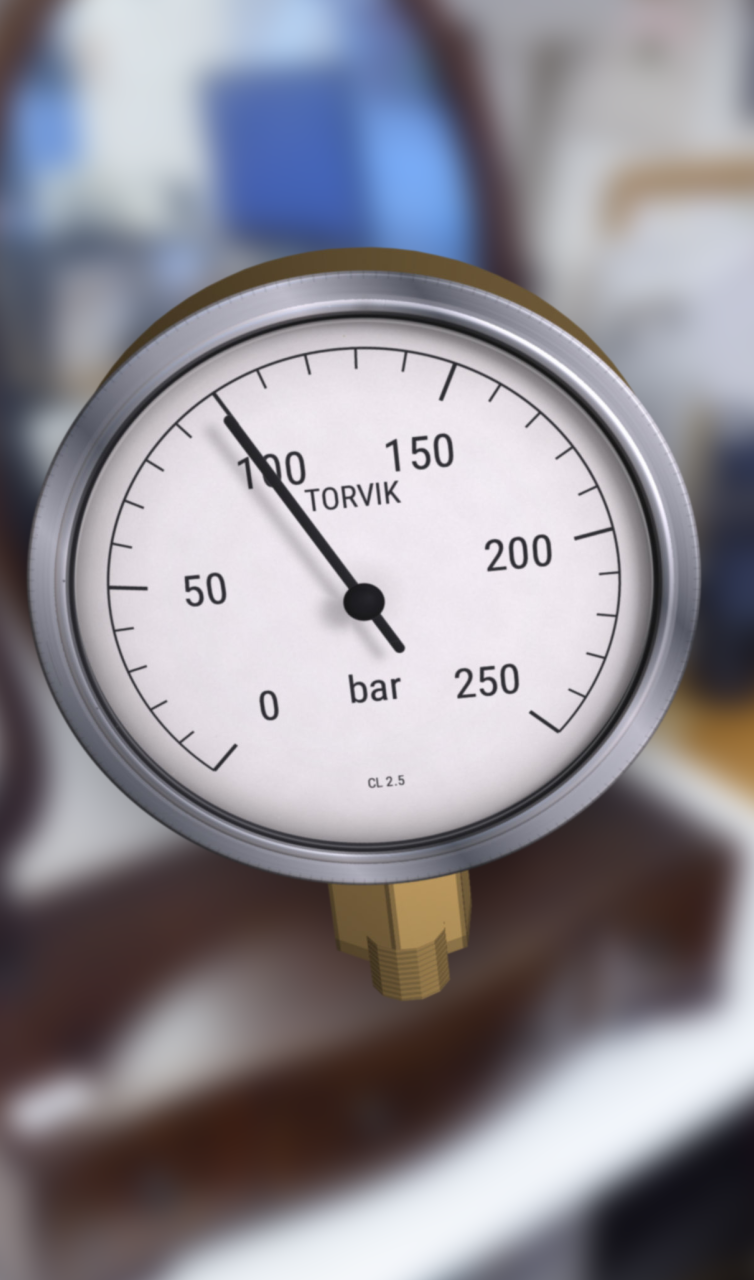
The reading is 100 bar
